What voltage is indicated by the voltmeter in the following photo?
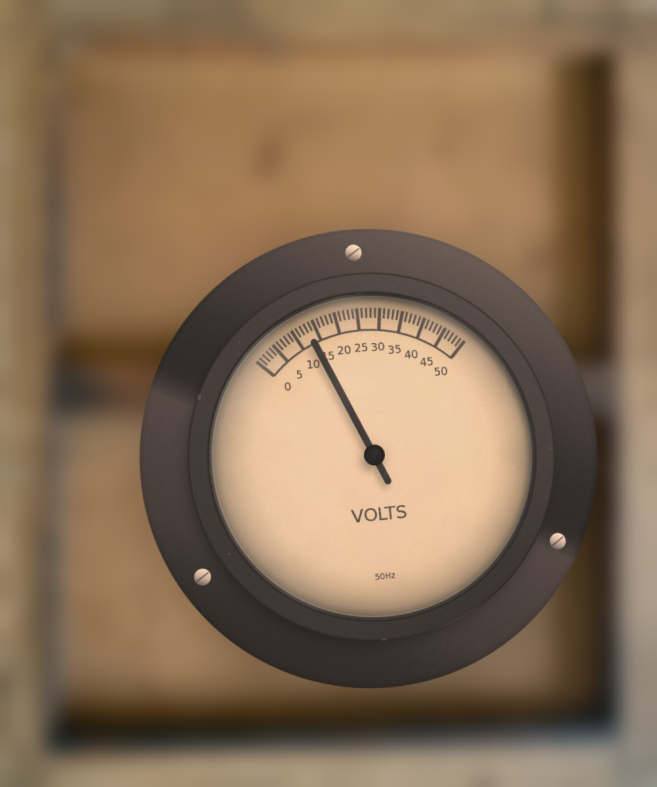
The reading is 13 V
